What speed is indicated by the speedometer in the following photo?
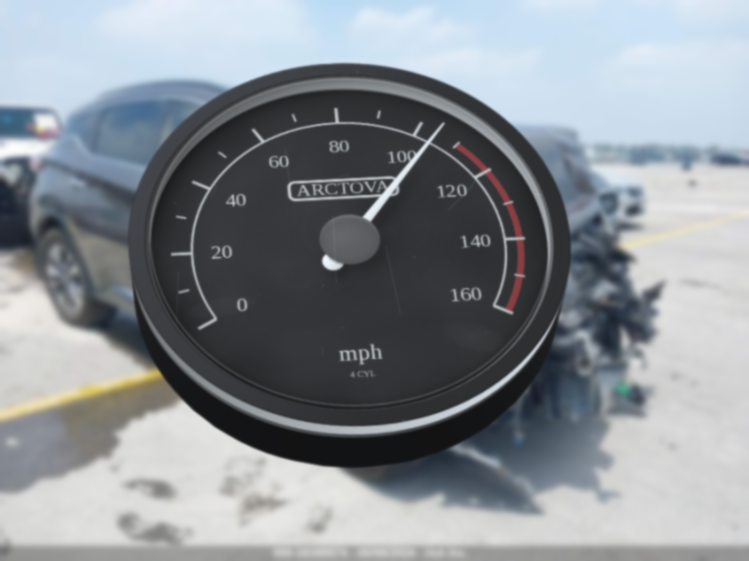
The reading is 105 mph
